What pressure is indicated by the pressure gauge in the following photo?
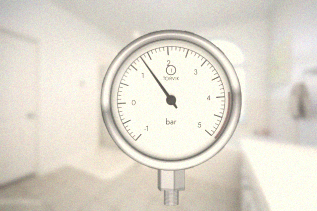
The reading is 1.3 bar
